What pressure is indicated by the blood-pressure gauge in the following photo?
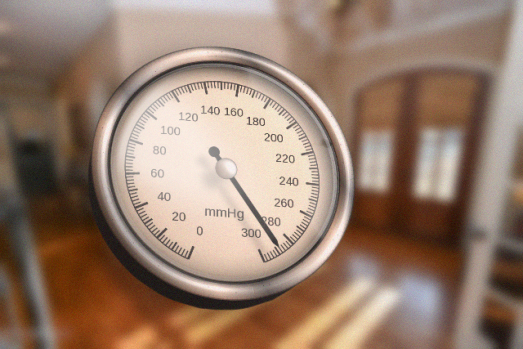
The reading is 290 mmHg
